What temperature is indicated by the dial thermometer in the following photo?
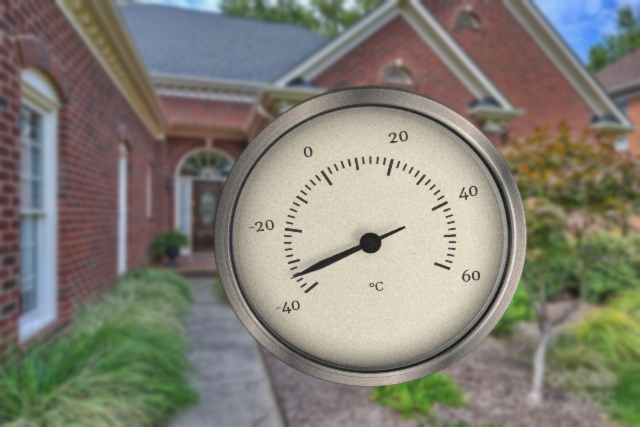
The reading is -34 °C
